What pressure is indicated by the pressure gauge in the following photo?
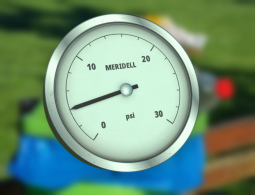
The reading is 4 psi
